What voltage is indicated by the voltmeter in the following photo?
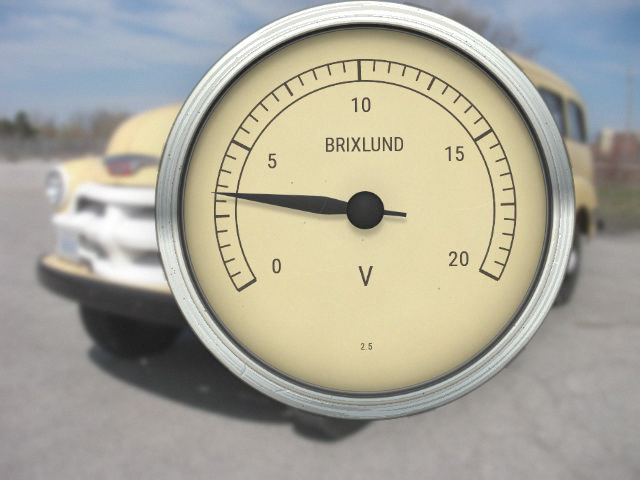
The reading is 3.25 V
